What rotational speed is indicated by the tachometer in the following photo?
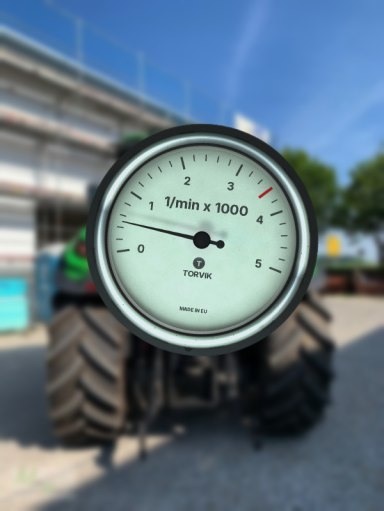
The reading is 500 rpm
